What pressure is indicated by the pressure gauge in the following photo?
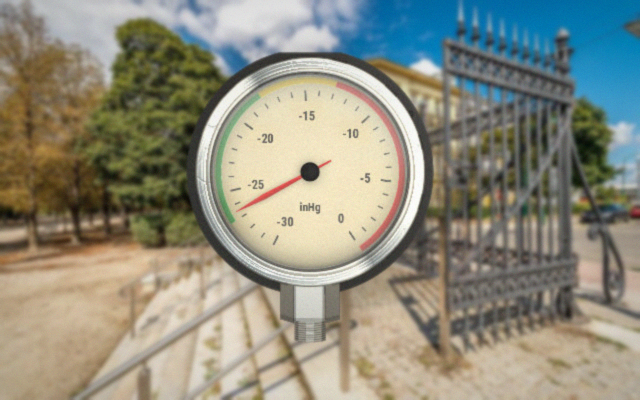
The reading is -26.5 inHg
